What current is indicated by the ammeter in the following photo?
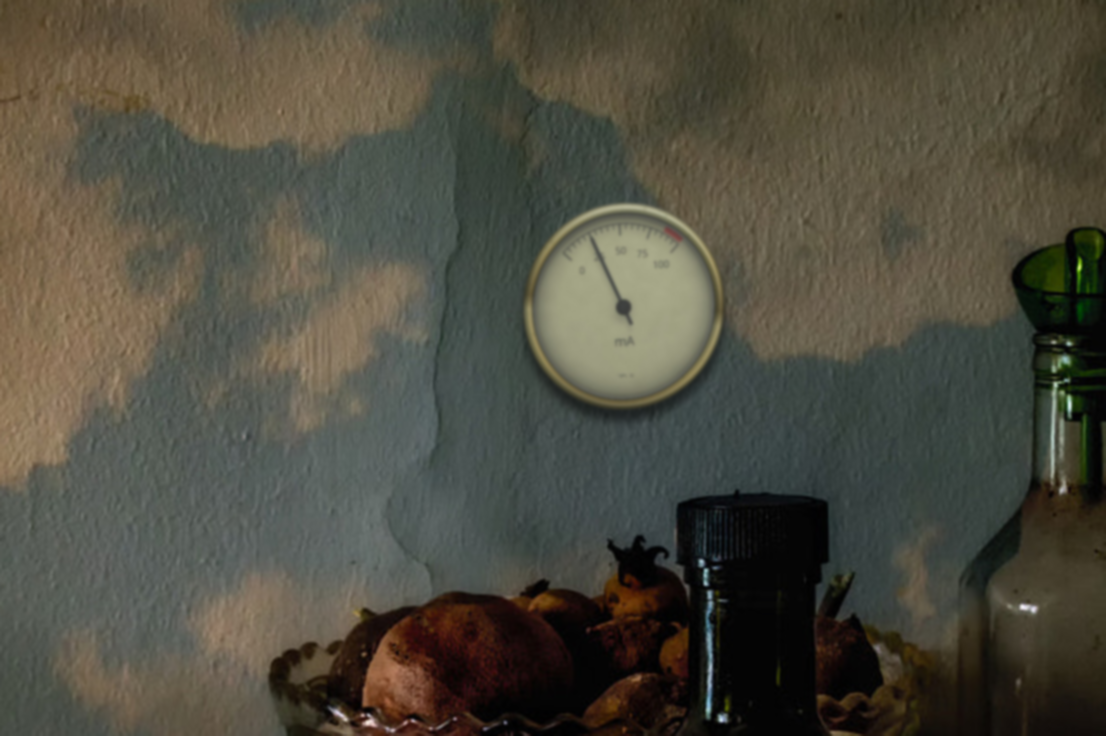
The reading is 25 mA
